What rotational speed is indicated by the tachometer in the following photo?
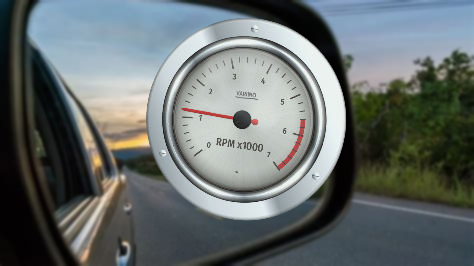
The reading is 1200 rpm
